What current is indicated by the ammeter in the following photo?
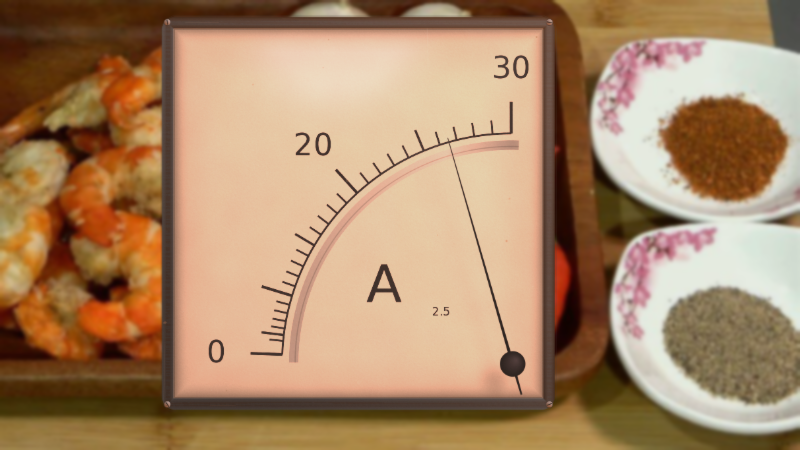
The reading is 26.5 A
